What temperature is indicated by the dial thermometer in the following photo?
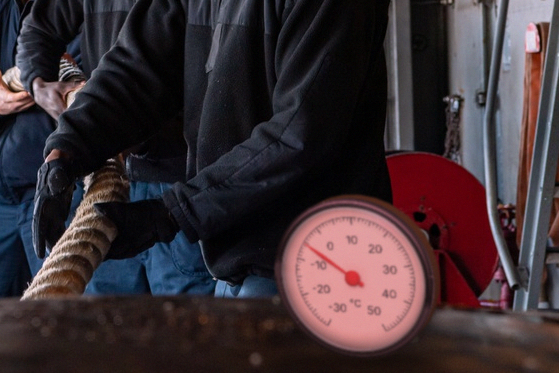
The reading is -5 °C
